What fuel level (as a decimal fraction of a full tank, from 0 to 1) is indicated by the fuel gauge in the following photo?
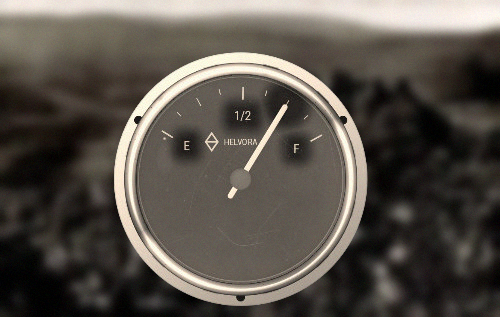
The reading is 0.75
